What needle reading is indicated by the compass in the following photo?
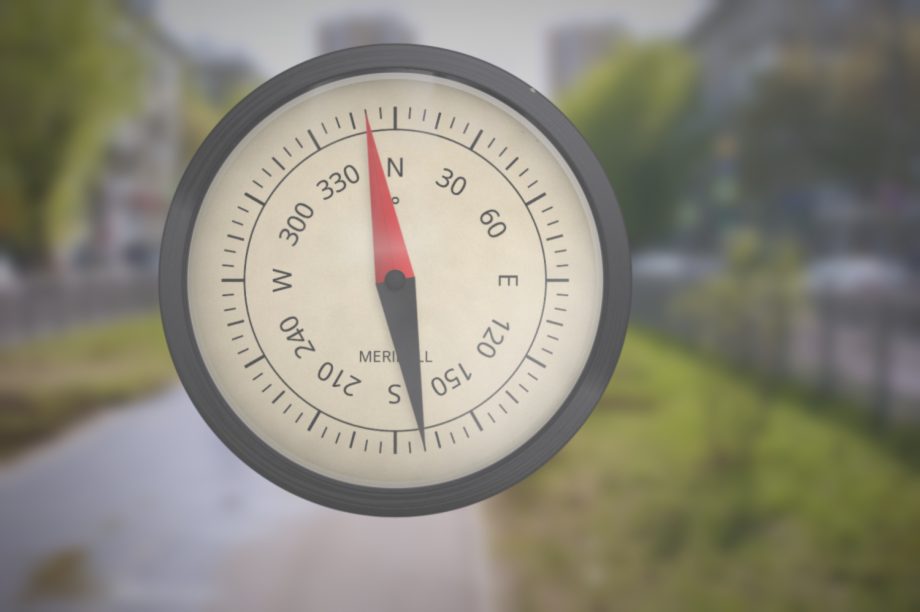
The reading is 350 °
